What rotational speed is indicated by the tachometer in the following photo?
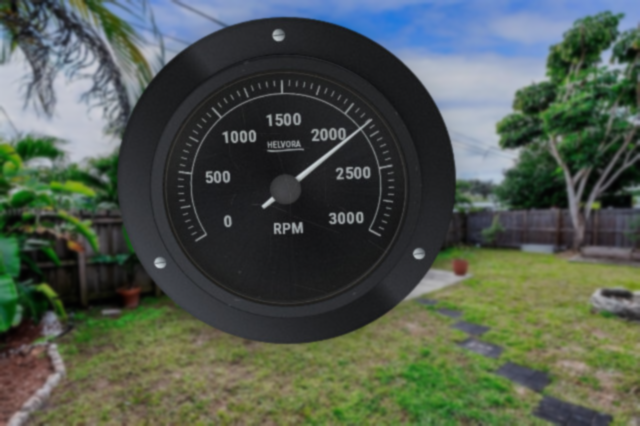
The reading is 2150 rpm
